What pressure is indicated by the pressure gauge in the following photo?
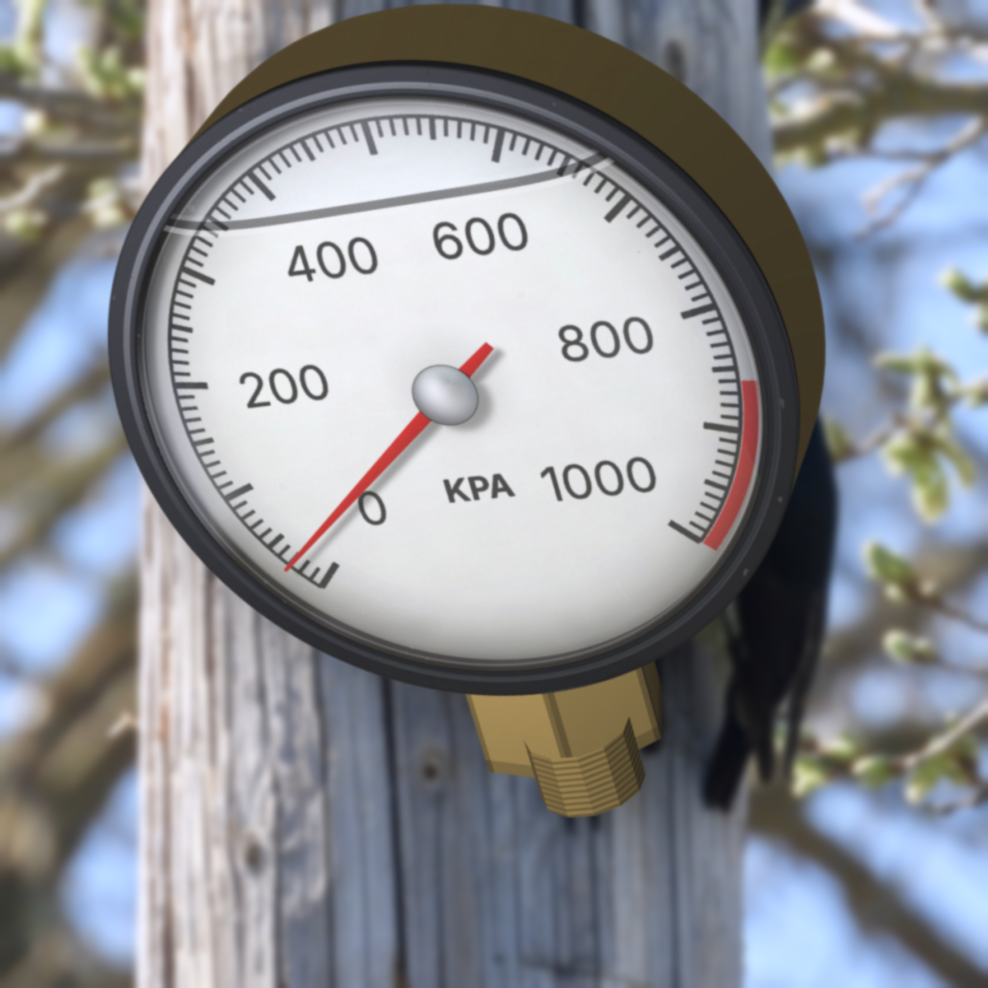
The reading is 30 kPa
